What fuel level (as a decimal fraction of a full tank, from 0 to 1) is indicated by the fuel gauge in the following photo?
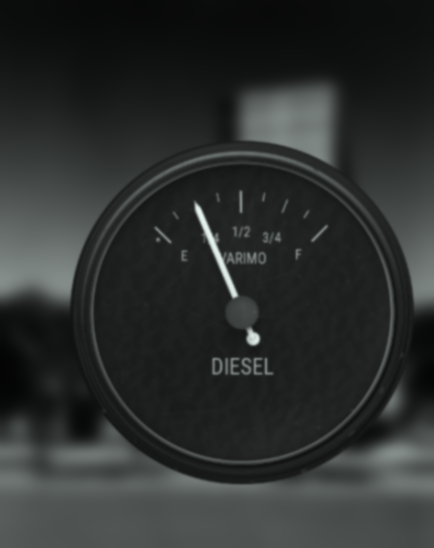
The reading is 0.25
